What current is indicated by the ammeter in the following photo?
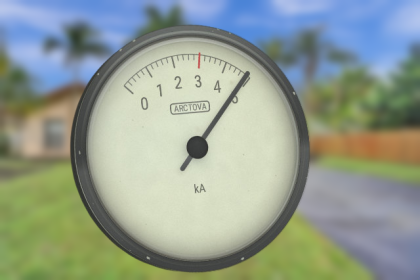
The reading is 4.8 kA
